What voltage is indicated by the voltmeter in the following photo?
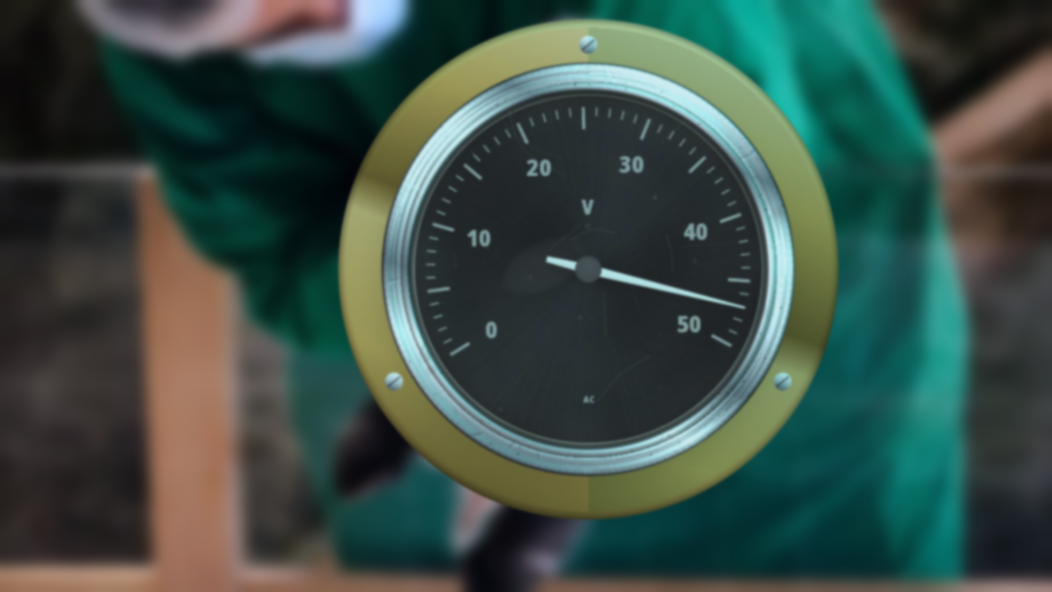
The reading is 47 V
